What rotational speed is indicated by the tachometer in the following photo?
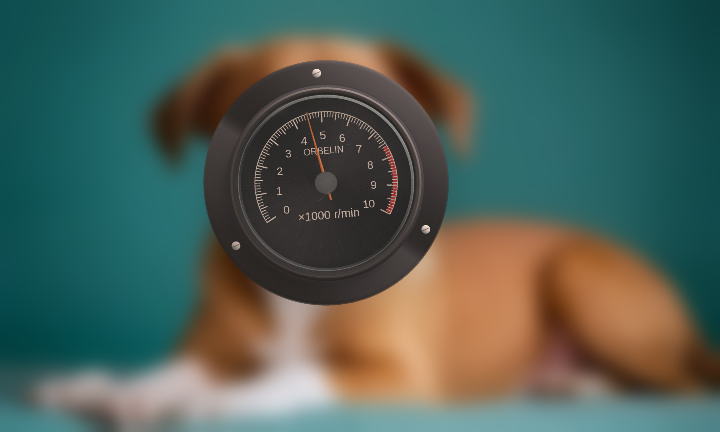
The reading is 4500 rpm
